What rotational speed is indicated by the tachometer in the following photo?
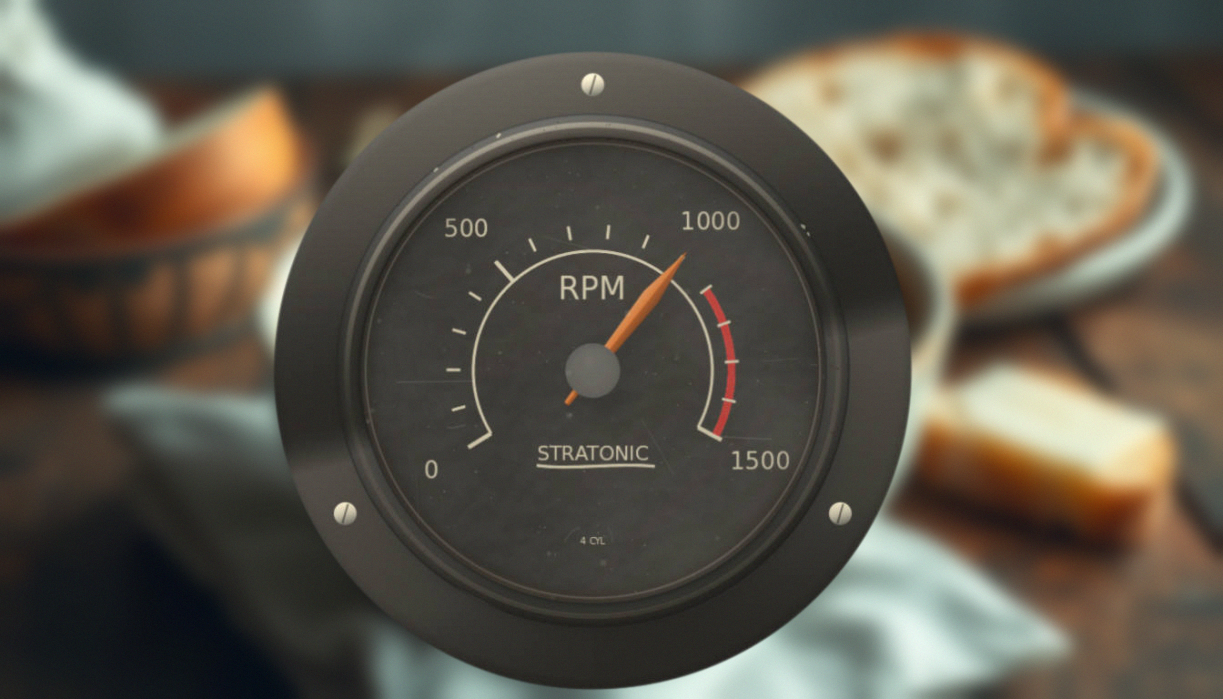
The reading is 1000 rpm
